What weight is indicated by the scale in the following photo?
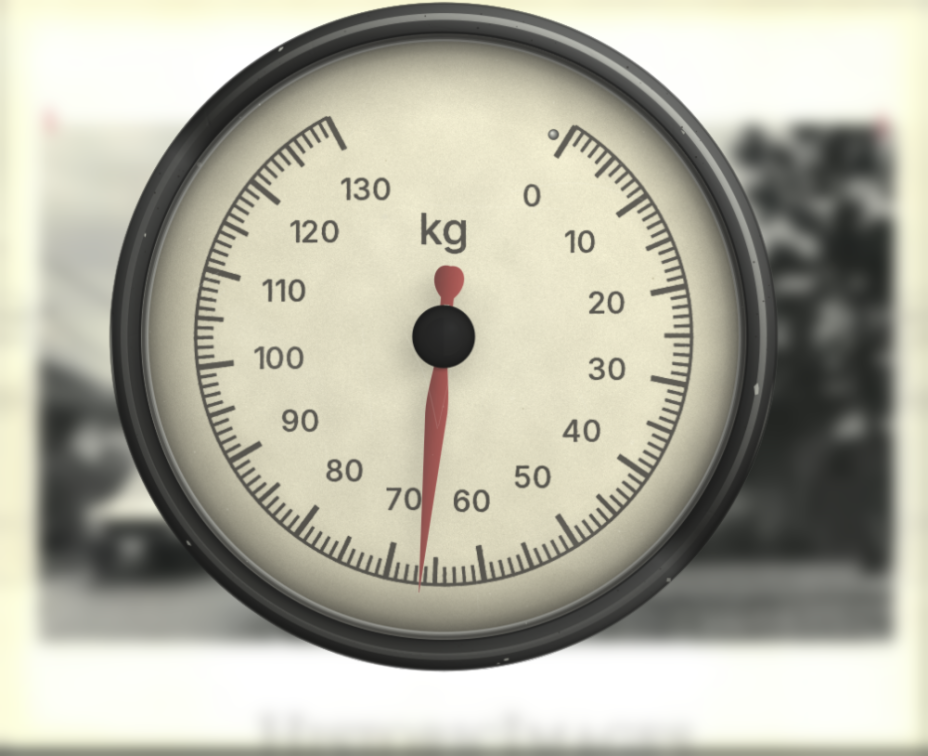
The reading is 66.5 kg
